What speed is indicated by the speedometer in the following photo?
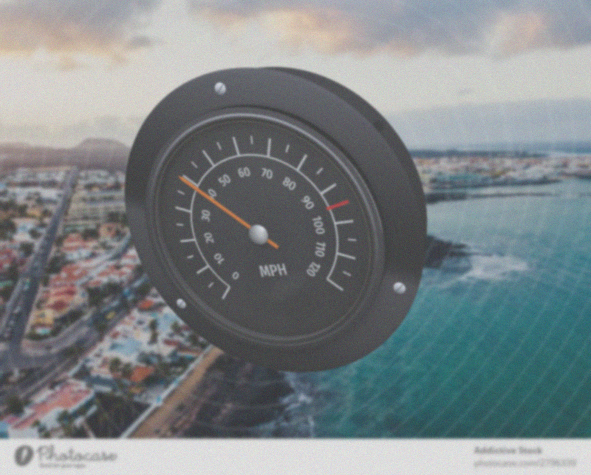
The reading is 40 mph
